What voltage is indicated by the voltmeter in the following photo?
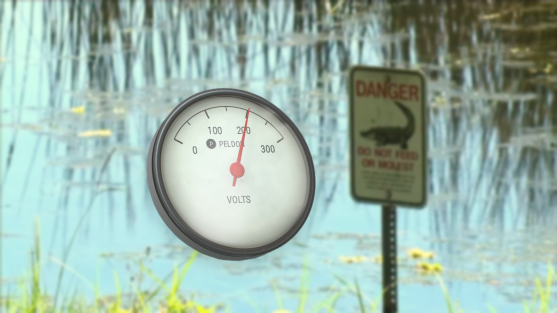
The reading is 200 V
